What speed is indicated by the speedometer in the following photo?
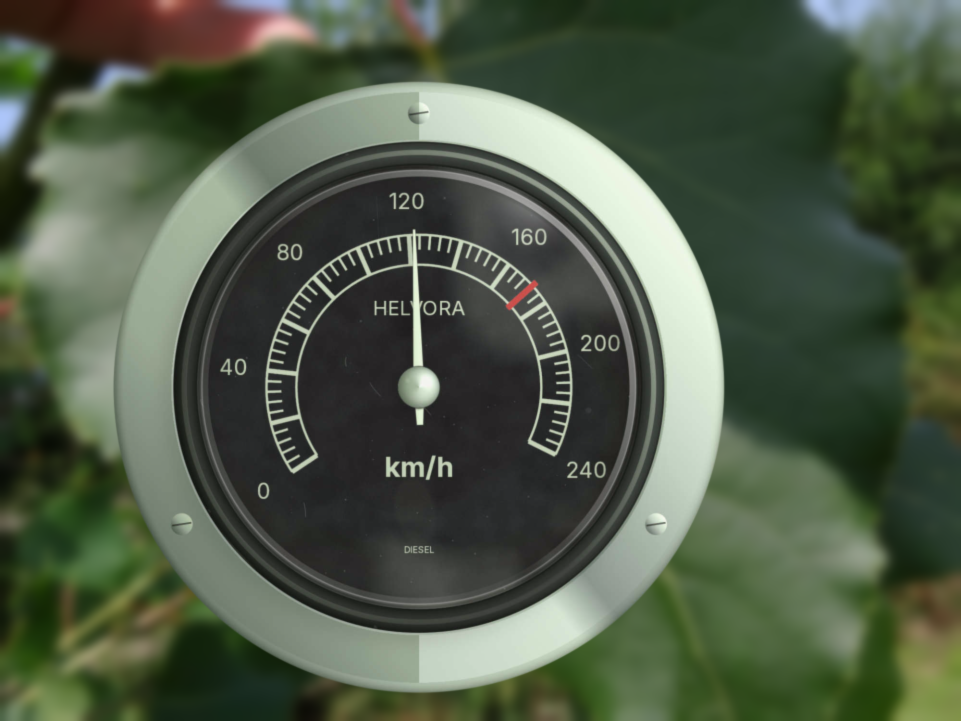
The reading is 122 km/h
